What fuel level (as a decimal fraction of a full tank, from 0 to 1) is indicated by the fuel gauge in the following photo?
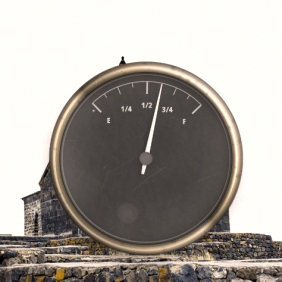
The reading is 0.625
